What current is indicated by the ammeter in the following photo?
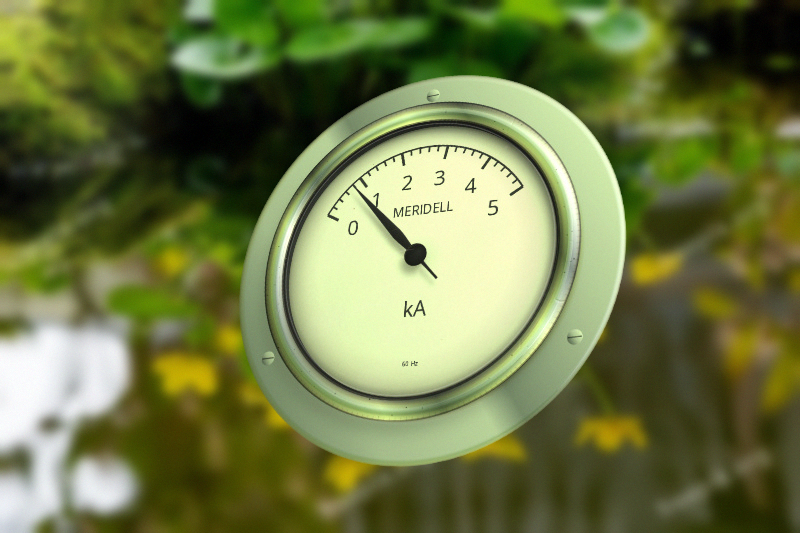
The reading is 0.8 kA
